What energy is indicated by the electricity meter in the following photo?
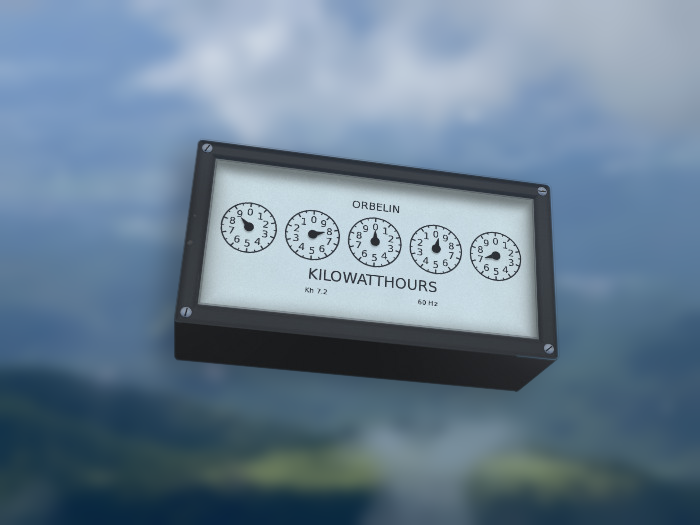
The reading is 87997 kWh
